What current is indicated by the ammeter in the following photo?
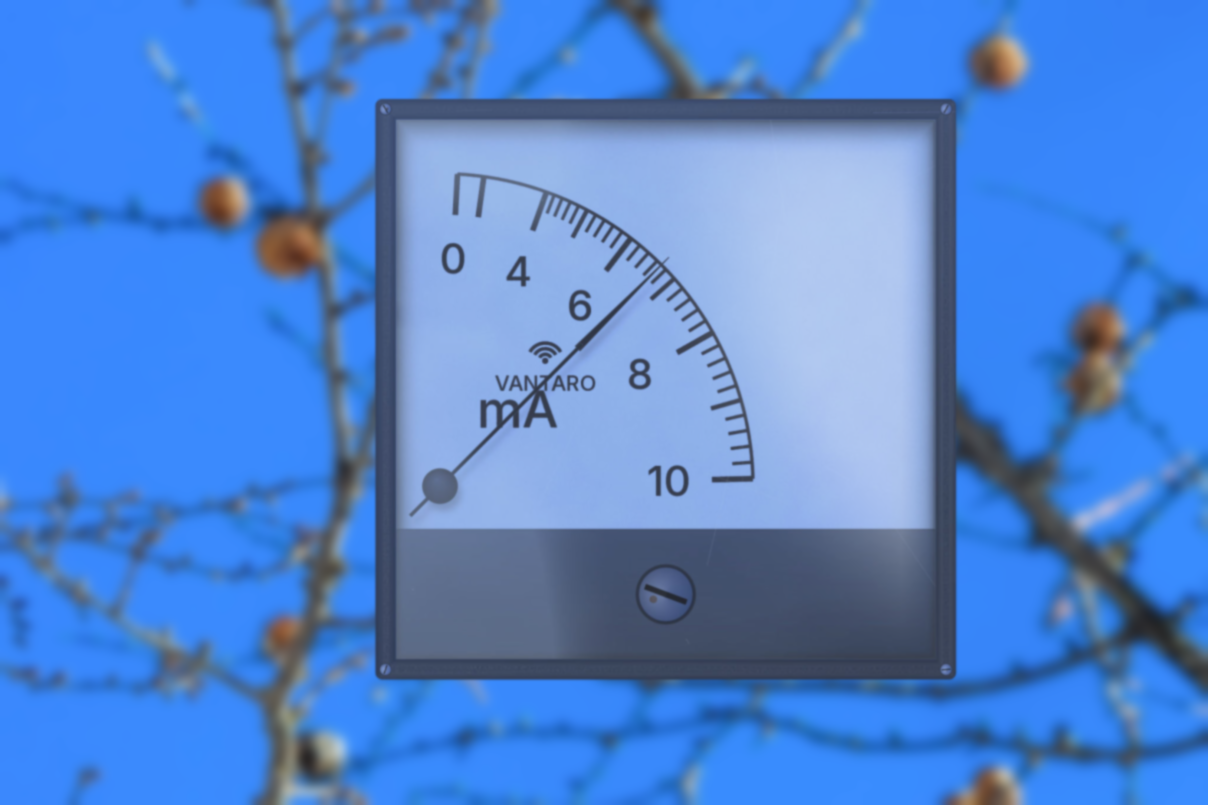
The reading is 6.7 mA
